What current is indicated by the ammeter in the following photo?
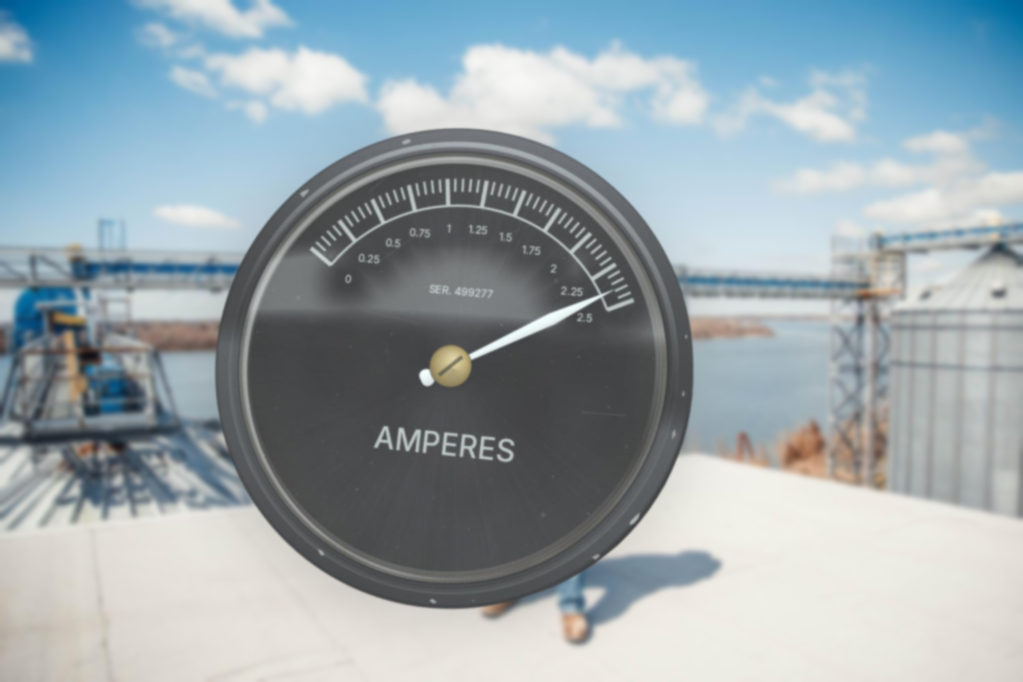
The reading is 2.4 A
